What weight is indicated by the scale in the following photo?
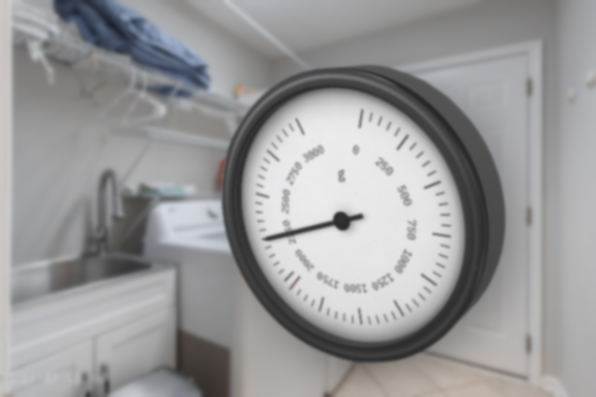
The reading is 2250 g
